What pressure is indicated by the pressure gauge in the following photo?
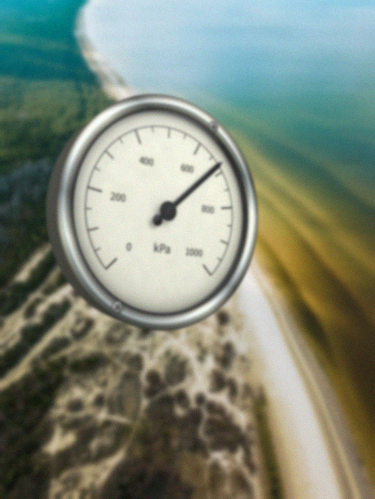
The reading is 675 kPa
